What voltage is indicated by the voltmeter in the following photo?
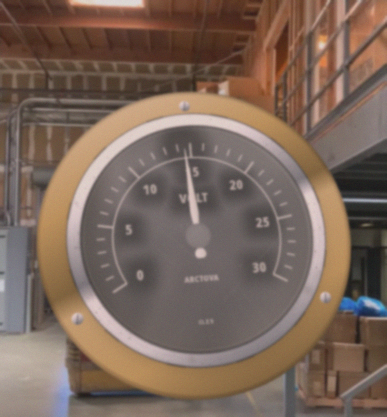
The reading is 14.5 V
